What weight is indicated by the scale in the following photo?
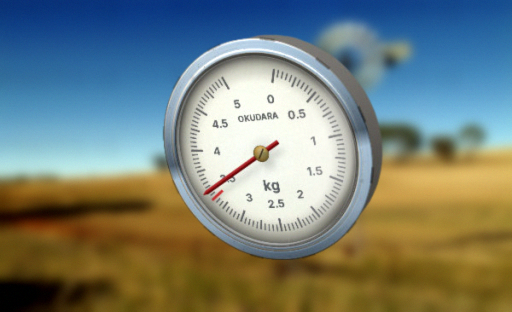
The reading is 3.5 kg
